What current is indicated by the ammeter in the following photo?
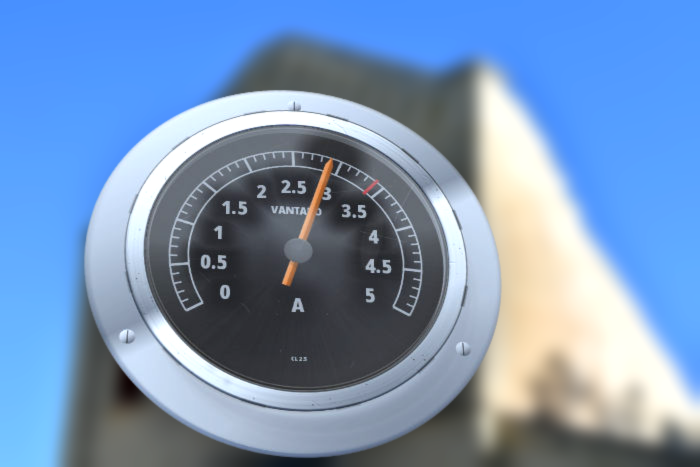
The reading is 2.9 A
